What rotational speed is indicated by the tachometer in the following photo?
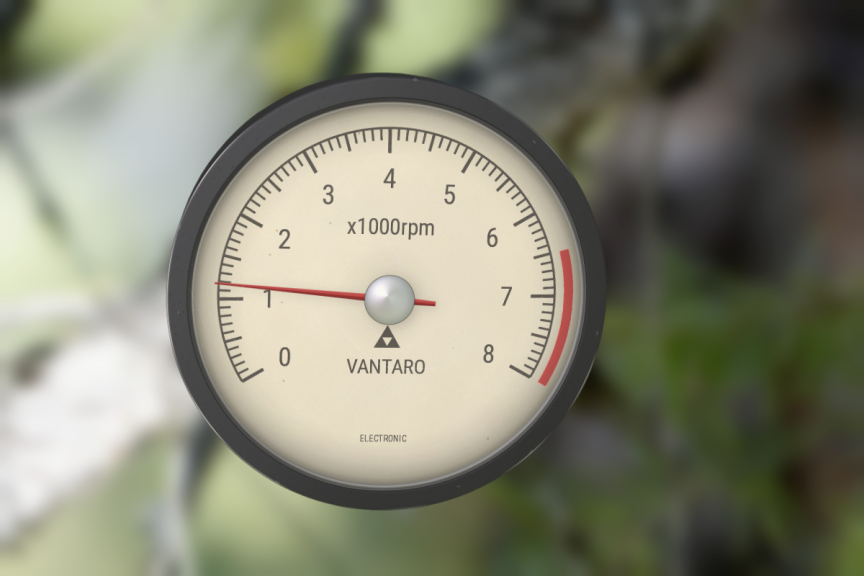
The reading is 1200 rpm
